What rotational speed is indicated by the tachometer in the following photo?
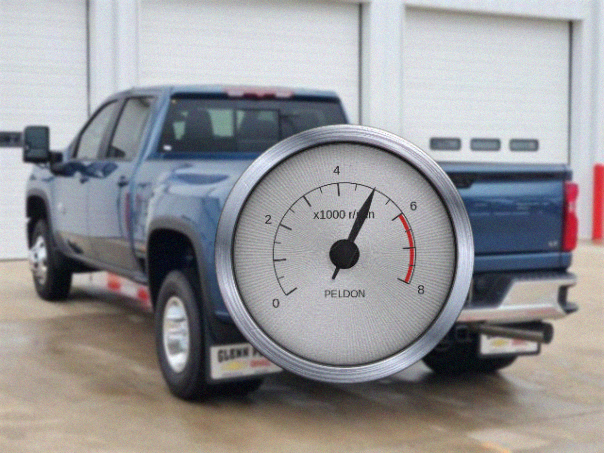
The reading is 5000 rpm
